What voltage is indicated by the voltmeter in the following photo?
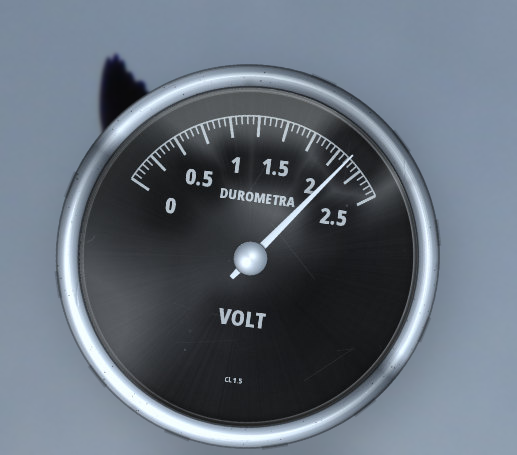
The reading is 2.1 V
